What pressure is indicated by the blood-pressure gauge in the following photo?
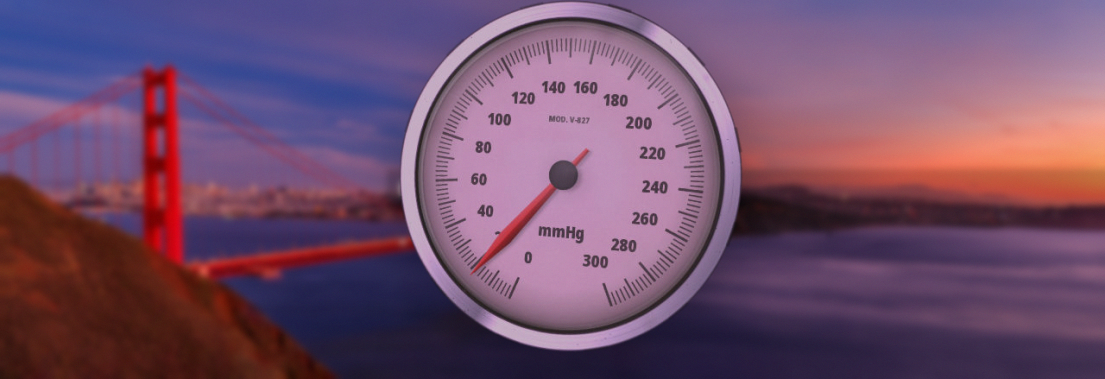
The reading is 18 mmHg
